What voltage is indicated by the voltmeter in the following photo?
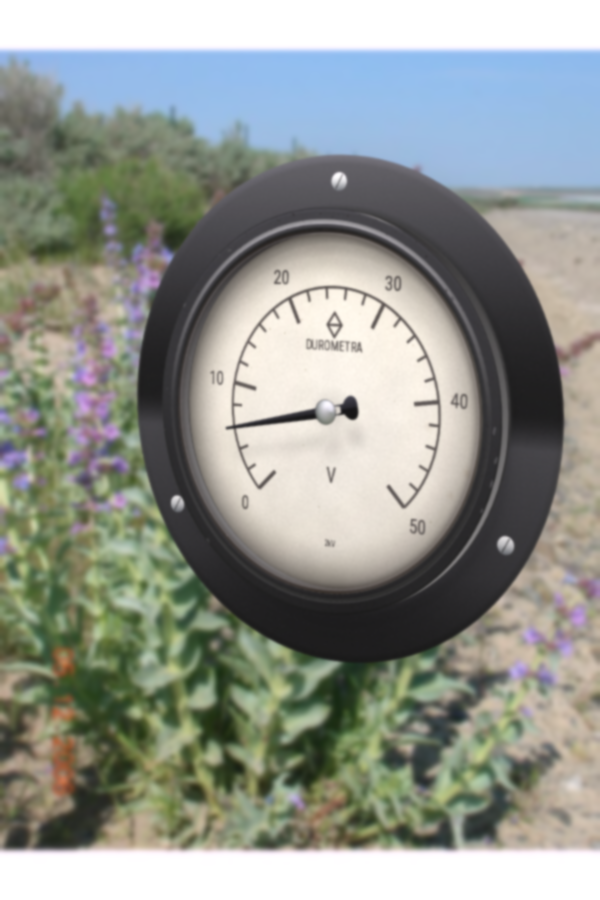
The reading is 6 V
